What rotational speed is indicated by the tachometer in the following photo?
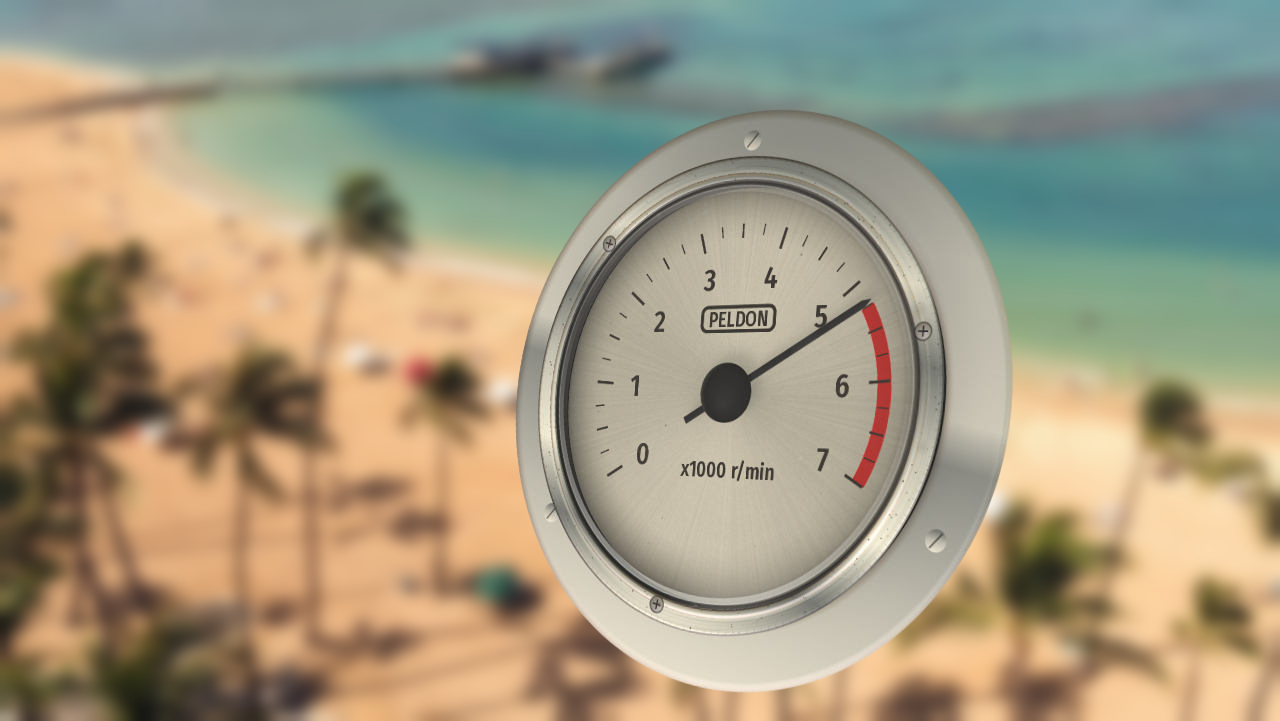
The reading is 5250 rpm
